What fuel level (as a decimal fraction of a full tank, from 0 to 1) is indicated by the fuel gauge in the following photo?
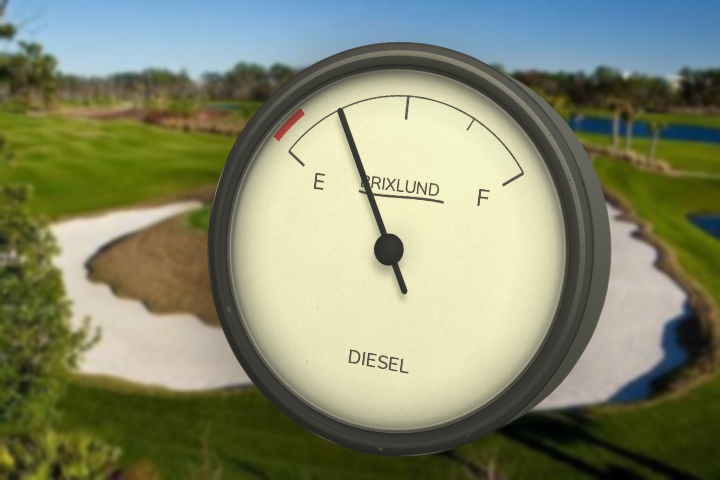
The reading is 0.25
